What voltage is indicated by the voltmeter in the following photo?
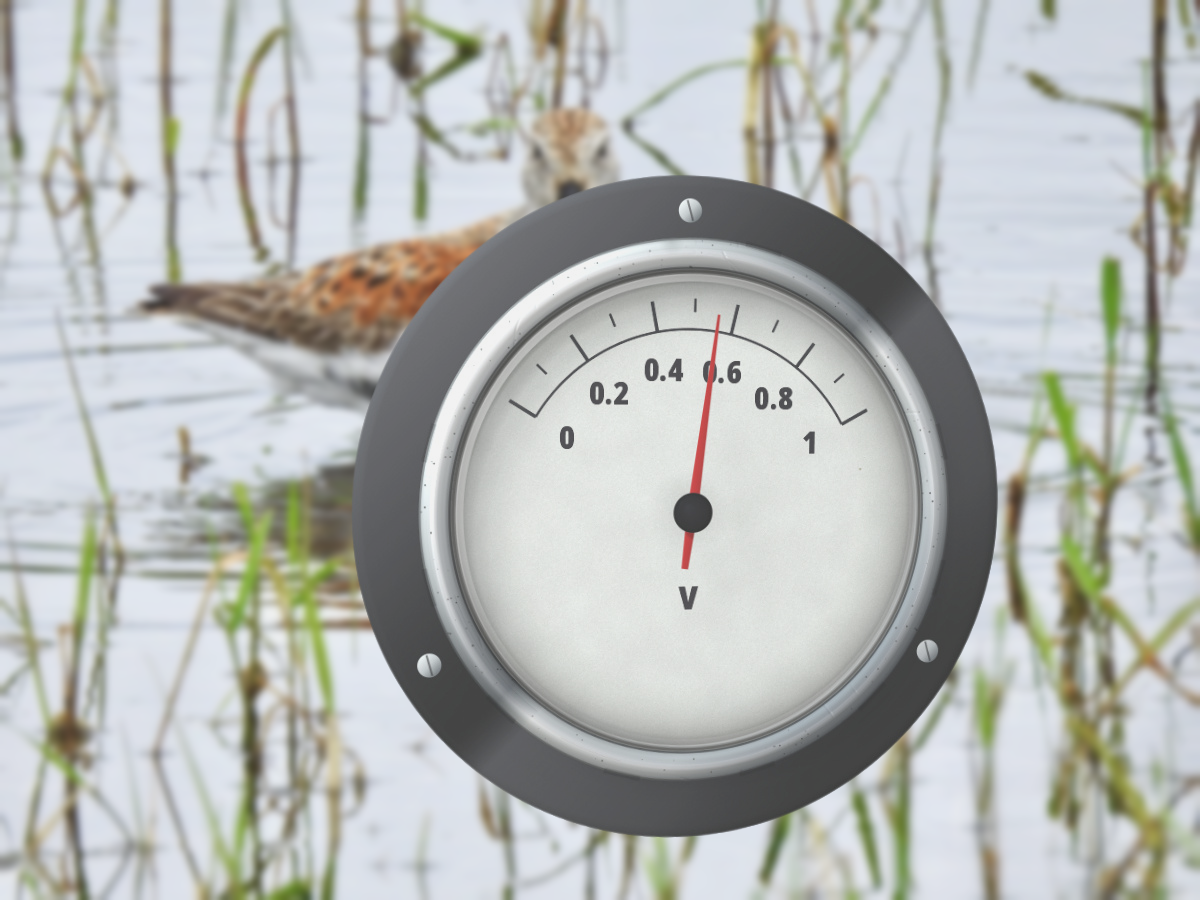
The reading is 0.55 V
